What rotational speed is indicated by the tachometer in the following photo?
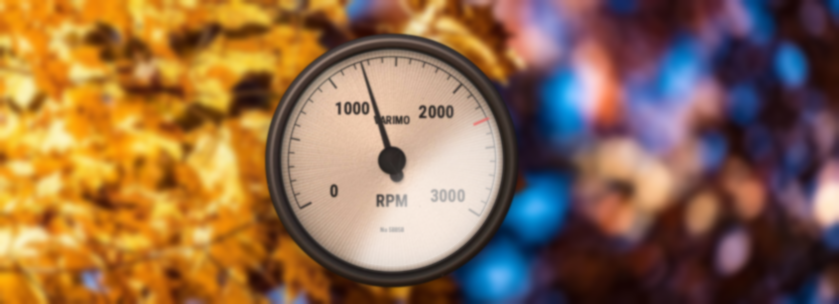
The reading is 1250 rpm
